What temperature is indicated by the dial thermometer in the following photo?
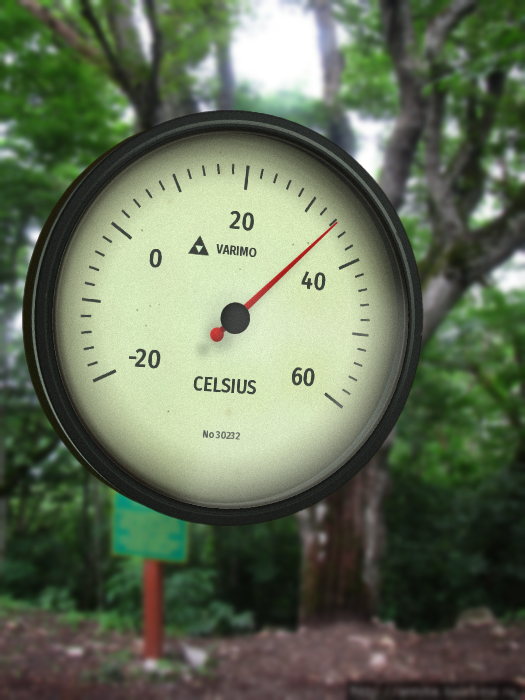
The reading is 34 °C
